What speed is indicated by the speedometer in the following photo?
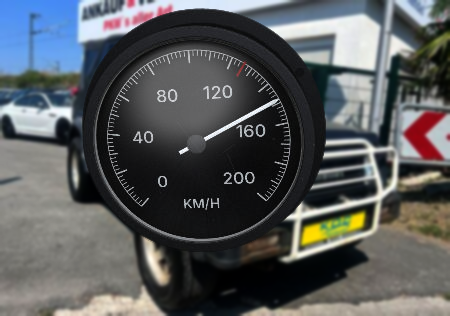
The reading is 148 km/h
